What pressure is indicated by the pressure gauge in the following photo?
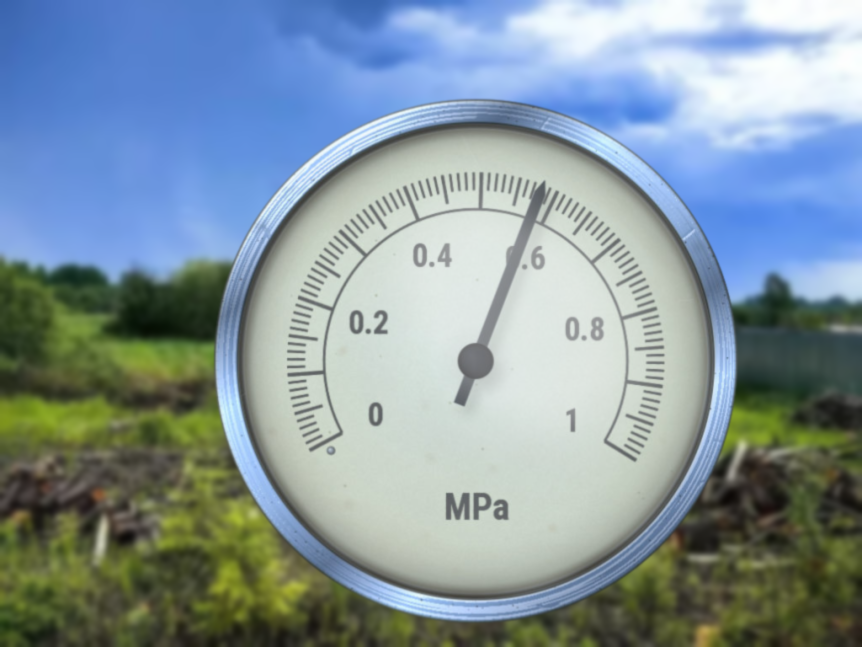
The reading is 0.58 MPa
